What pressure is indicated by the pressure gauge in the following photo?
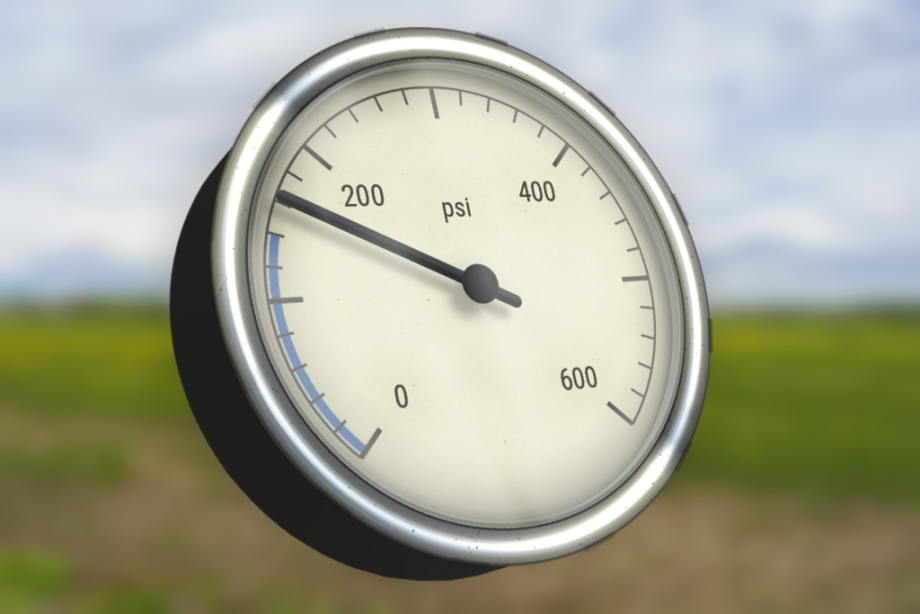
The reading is 160 psi
